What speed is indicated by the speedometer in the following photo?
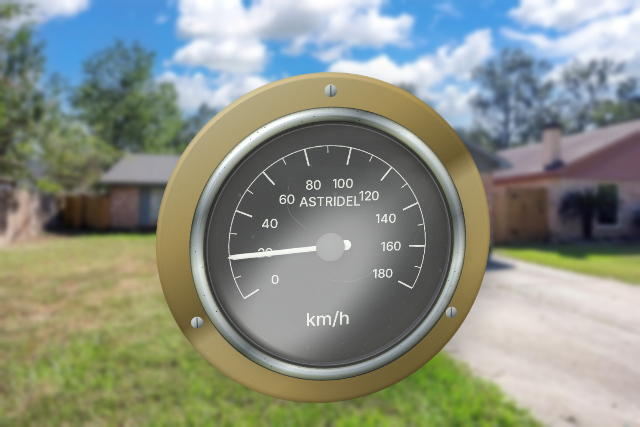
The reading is 20 km/h
